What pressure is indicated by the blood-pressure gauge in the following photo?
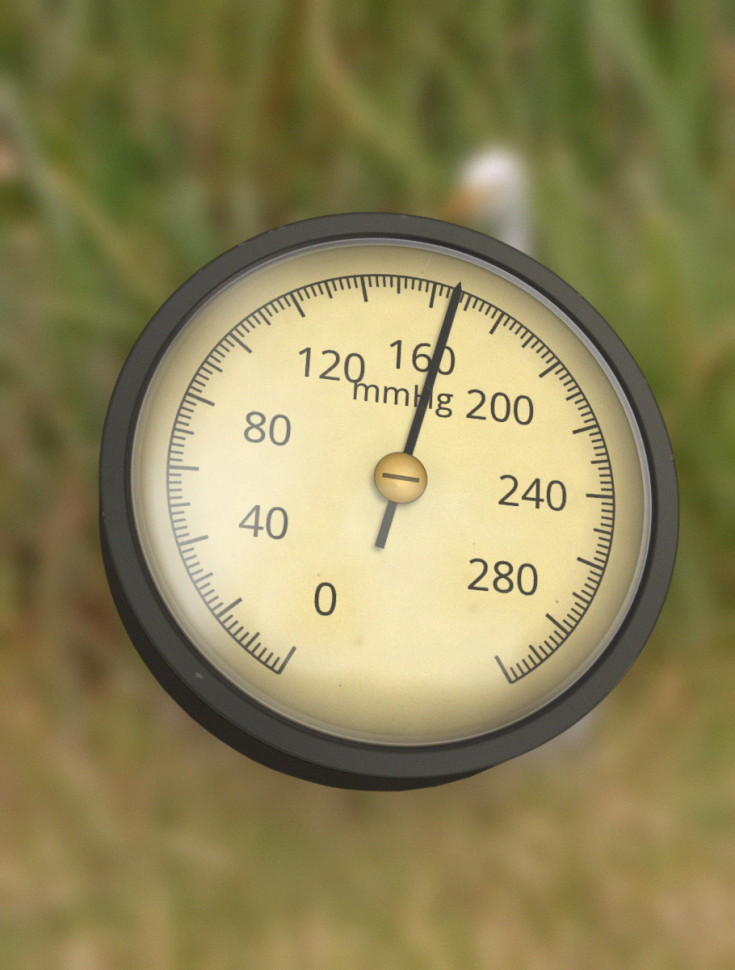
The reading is 166 mmHg
